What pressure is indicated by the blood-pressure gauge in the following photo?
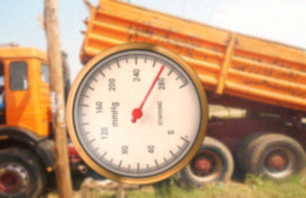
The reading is 270 mmHg
